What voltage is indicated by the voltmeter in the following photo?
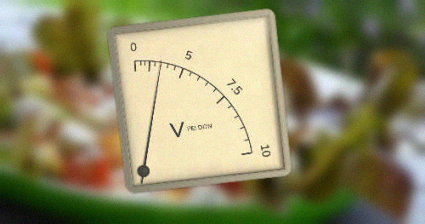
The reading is 3.5 V
